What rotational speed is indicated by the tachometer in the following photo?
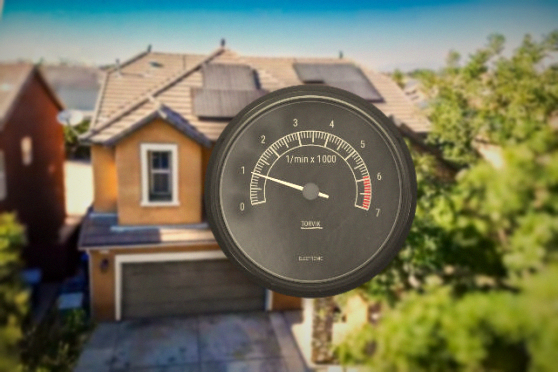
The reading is 1000 rpm
